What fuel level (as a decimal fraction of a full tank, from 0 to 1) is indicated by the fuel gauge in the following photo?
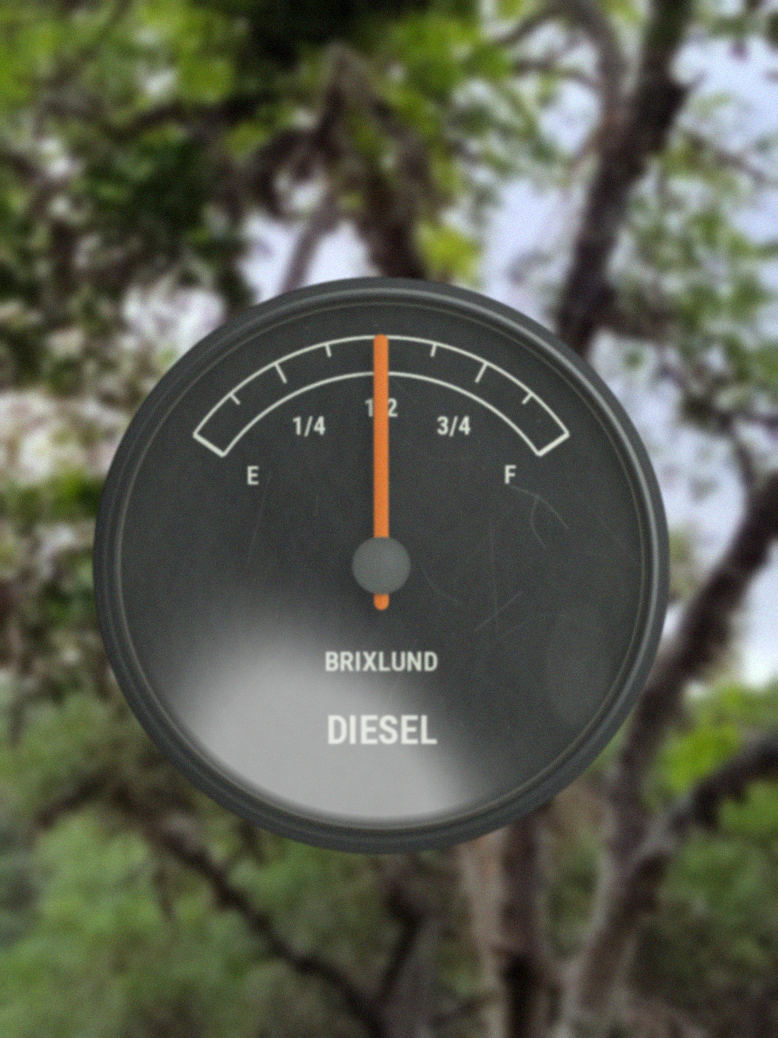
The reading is 0.5
